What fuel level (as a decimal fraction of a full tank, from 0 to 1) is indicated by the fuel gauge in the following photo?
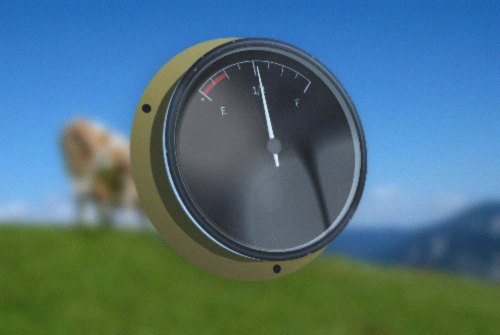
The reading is 0.5
